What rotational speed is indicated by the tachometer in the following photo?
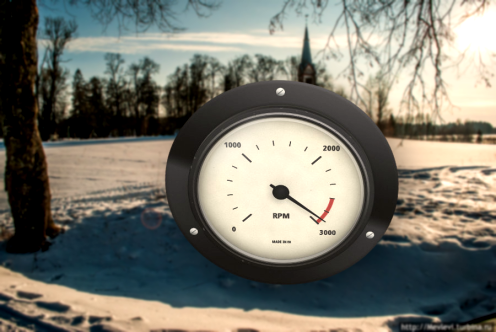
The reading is 2900 rpm
